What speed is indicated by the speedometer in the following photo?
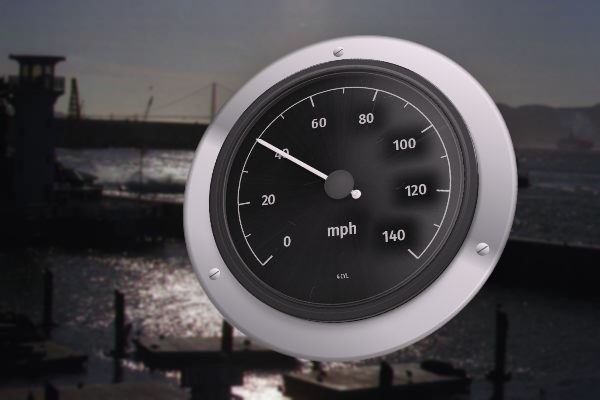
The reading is 40 mph
